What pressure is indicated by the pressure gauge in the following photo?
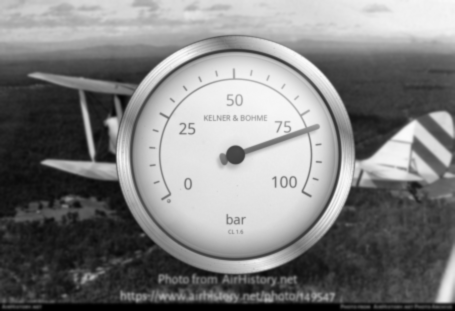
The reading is 80 bar
